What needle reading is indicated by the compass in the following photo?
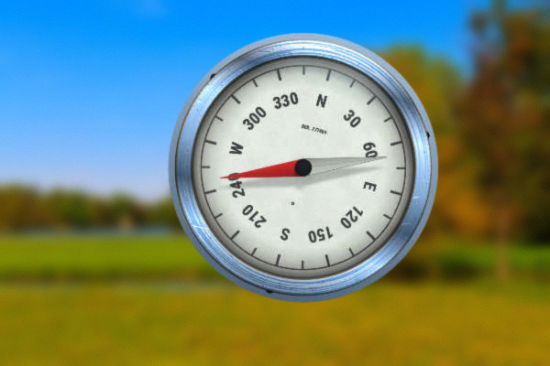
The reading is 247.5 °
